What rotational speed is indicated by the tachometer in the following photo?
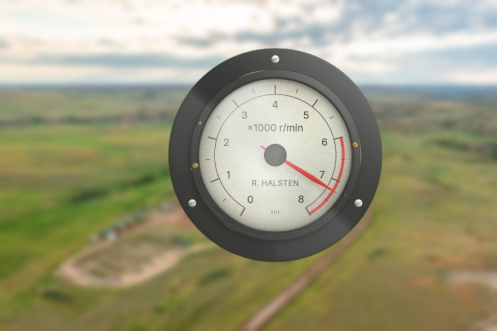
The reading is 7250 rpm
